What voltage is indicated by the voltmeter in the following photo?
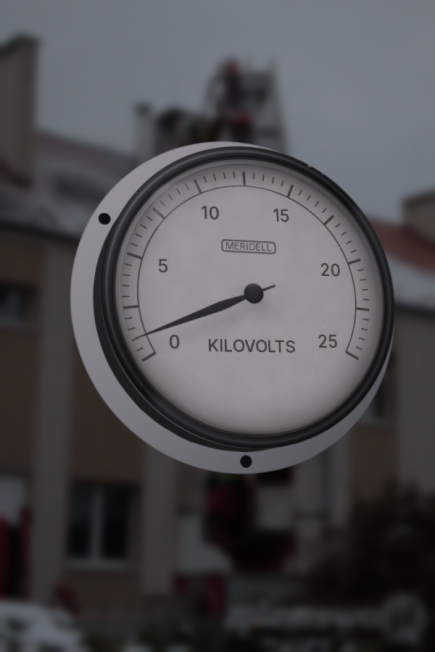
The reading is 1 kV
